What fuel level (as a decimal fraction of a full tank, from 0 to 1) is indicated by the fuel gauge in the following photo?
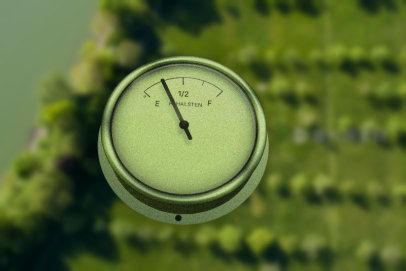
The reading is 0.25
